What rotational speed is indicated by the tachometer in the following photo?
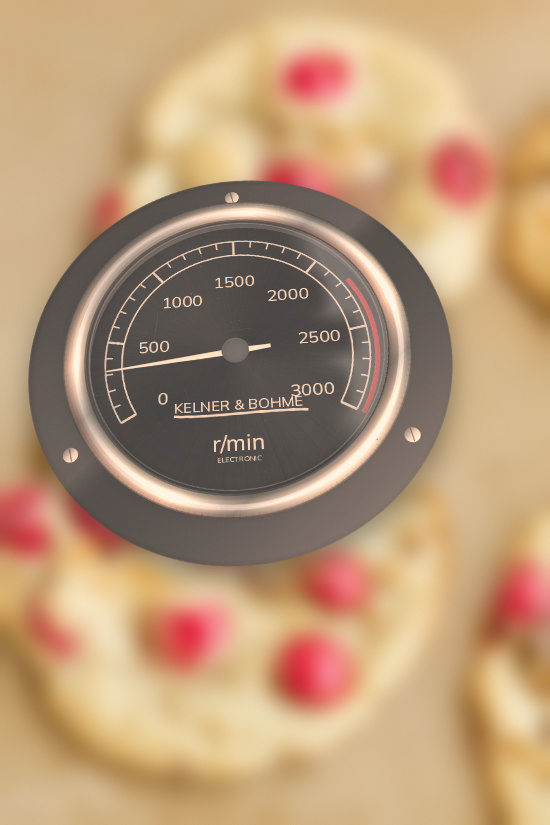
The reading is 300 rpm
